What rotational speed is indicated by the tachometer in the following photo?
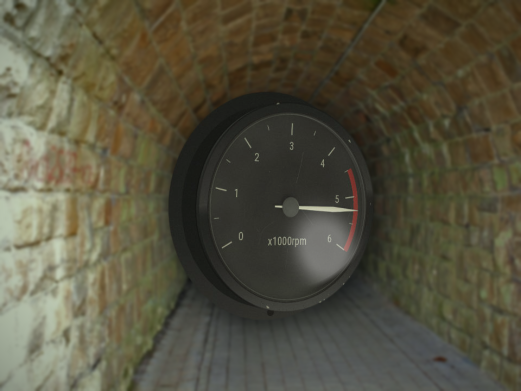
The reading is 5250 rpm
